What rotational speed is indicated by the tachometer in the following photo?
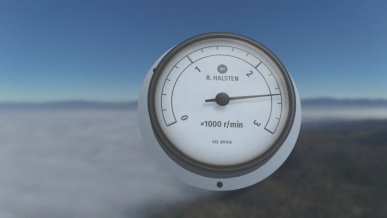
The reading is 2500 rpm
